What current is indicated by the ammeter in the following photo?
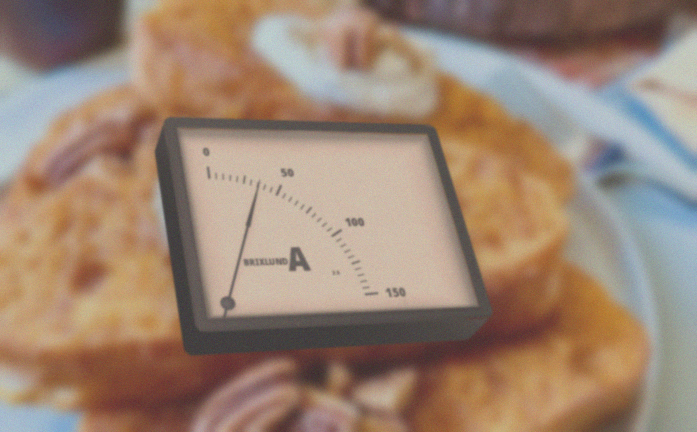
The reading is 35 A
